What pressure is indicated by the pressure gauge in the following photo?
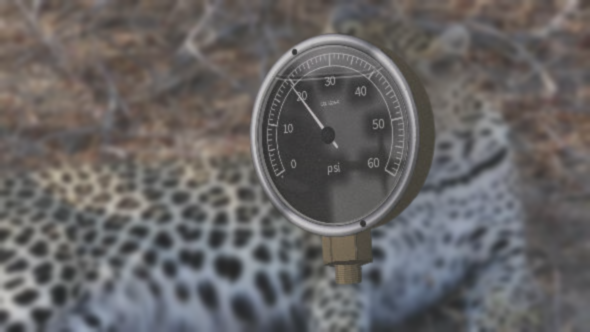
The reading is 20 psi
